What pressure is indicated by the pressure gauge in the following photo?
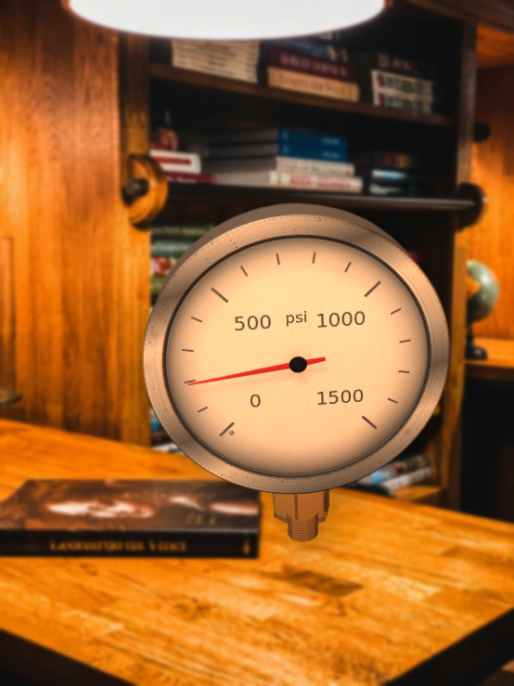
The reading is 200 psi
